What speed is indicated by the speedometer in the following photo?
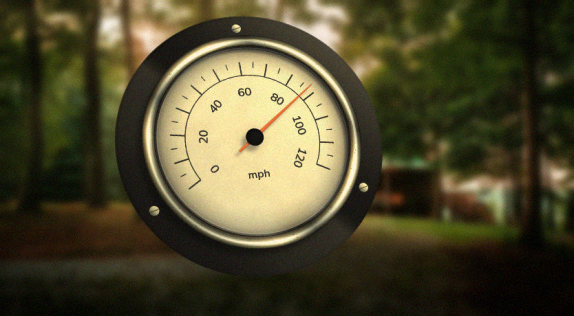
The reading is 87.5 mph
